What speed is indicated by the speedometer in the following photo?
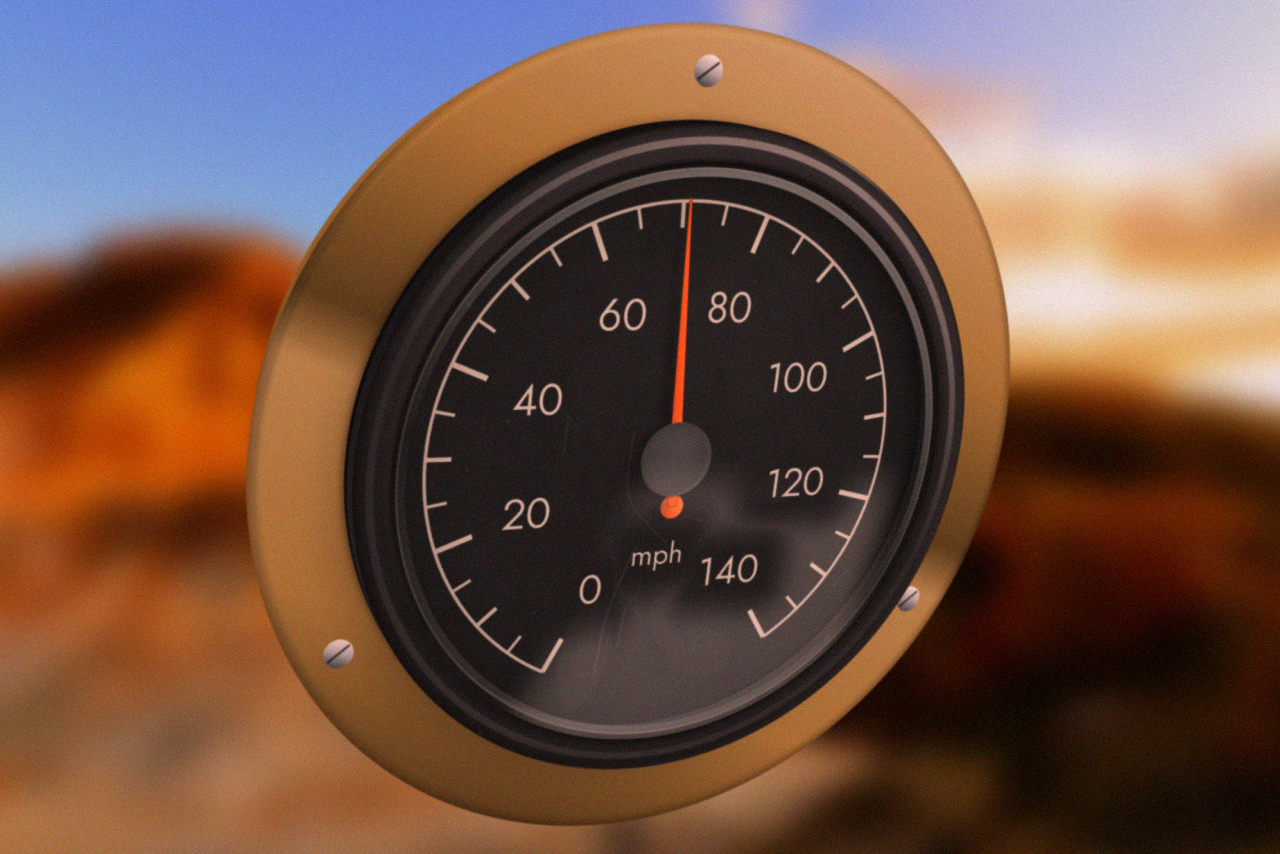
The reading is 70 mph
